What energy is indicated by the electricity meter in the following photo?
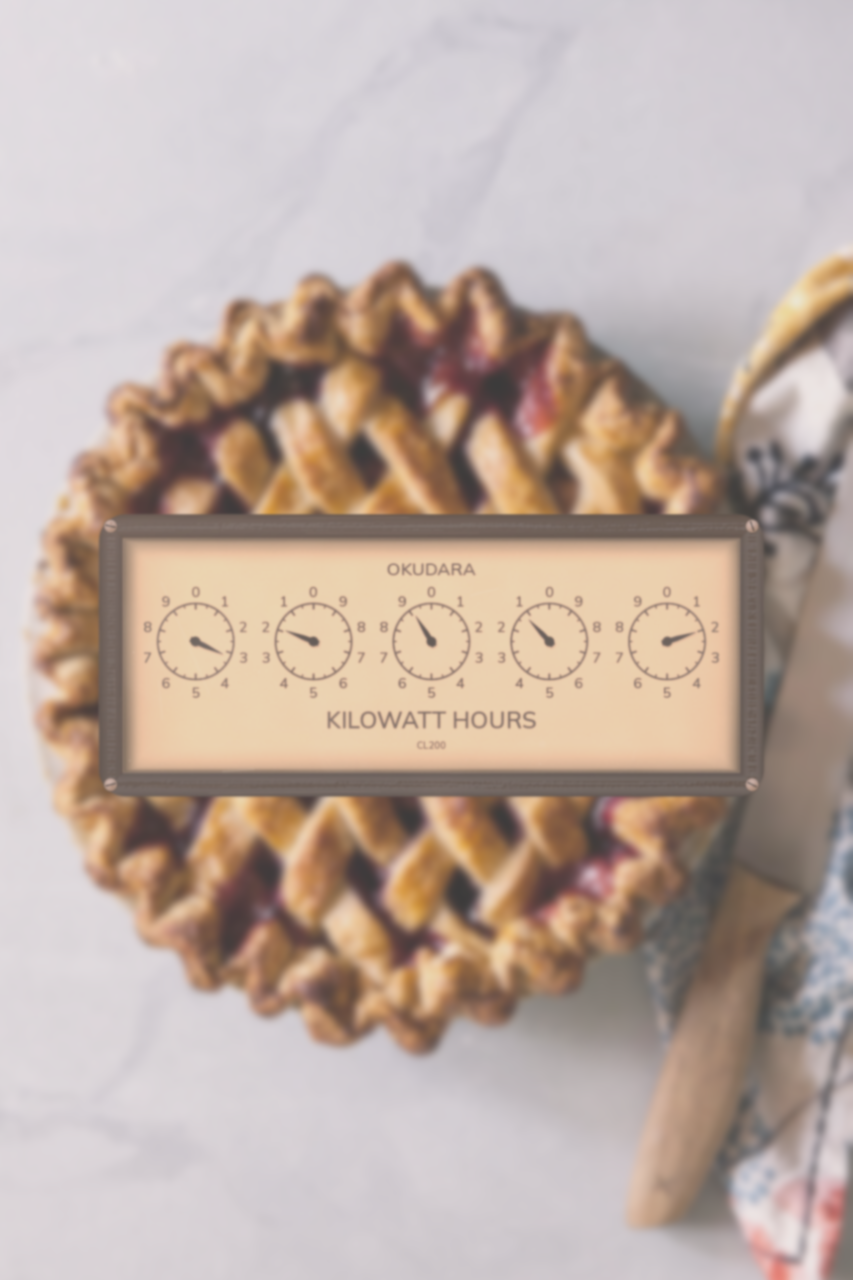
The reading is 31912 kWh
